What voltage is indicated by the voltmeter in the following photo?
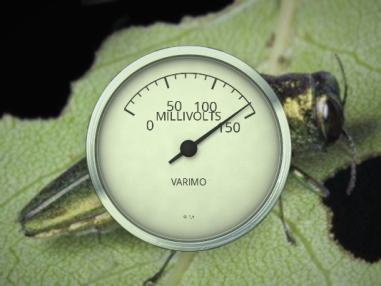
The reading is 140 mV
